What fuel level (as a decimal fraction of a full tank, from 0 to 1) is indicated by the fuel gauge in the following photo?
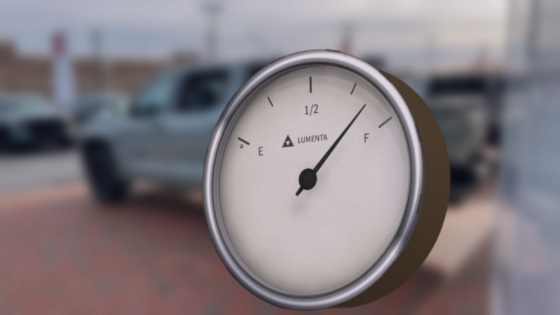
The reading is 0.875
